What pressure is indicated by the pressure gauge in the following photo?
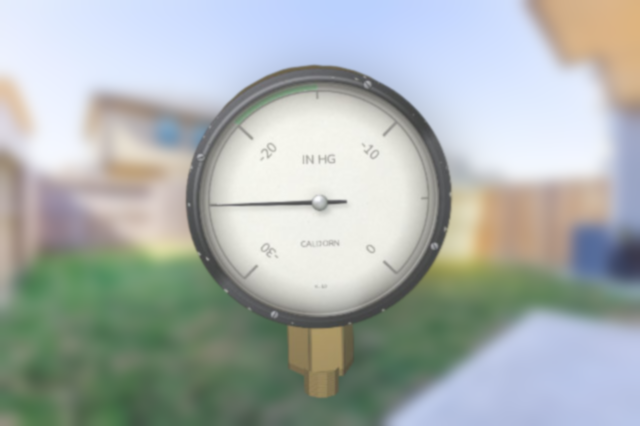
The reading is -25 inHg
